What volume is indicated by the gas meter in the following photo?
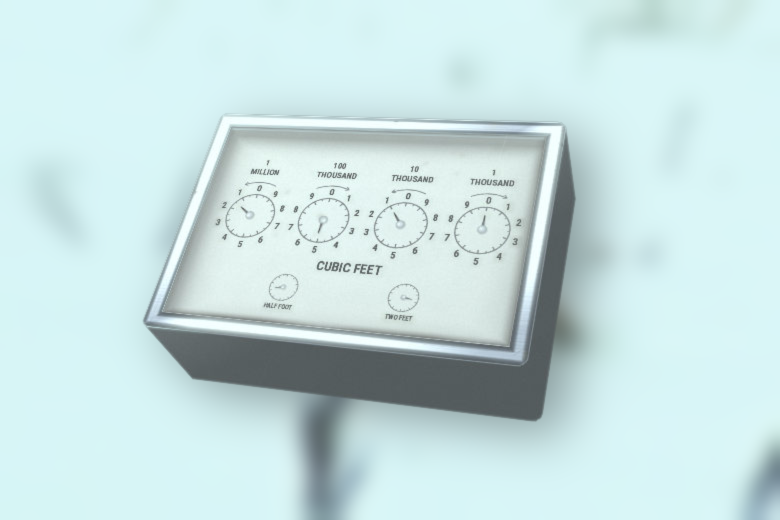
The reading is 151000 ft³
